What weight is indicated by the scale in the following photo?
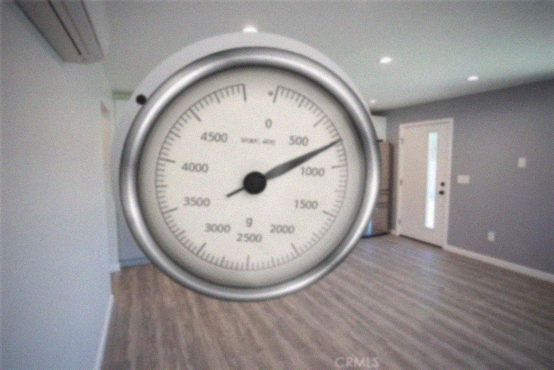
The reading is 750 g
